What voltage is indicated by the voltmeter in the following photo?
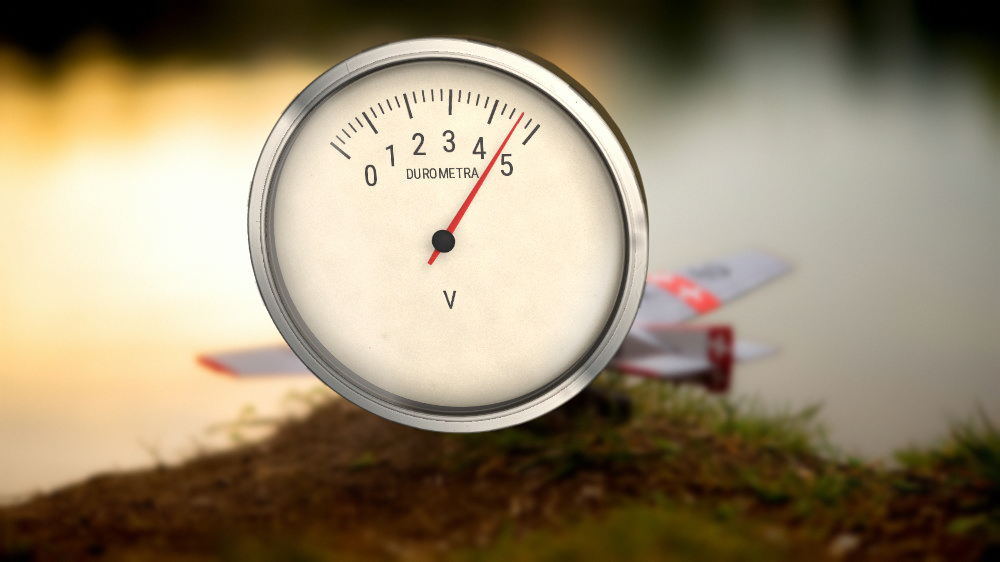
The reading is 4.6 V
